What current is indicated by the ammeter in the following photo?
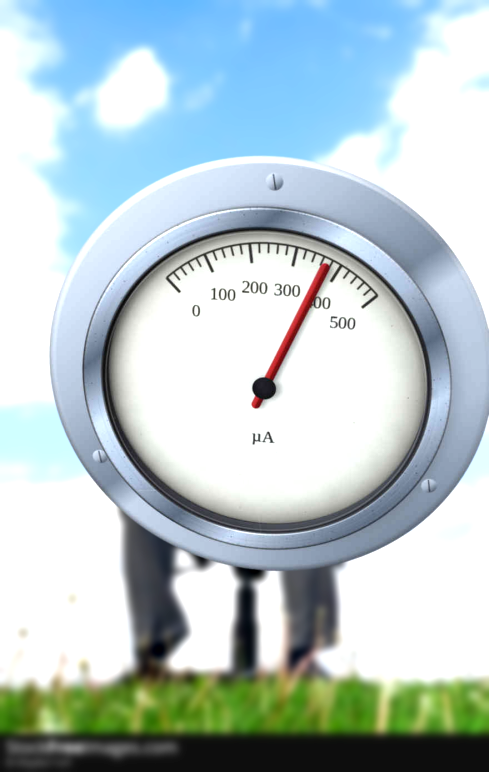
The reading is 370 µA
